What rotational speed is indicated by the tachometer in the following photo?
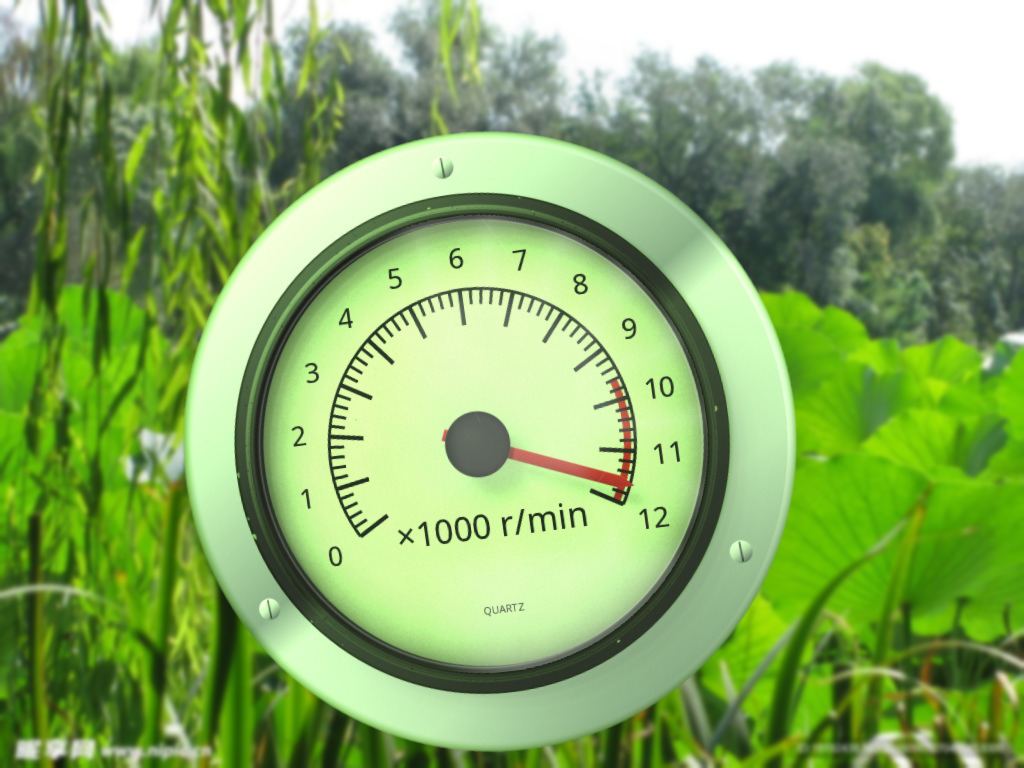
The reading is 11600 rpm
